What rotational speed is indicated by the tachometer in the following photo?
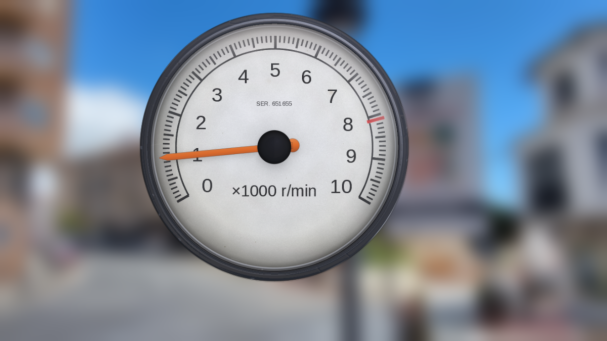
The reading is 1000 rpm
